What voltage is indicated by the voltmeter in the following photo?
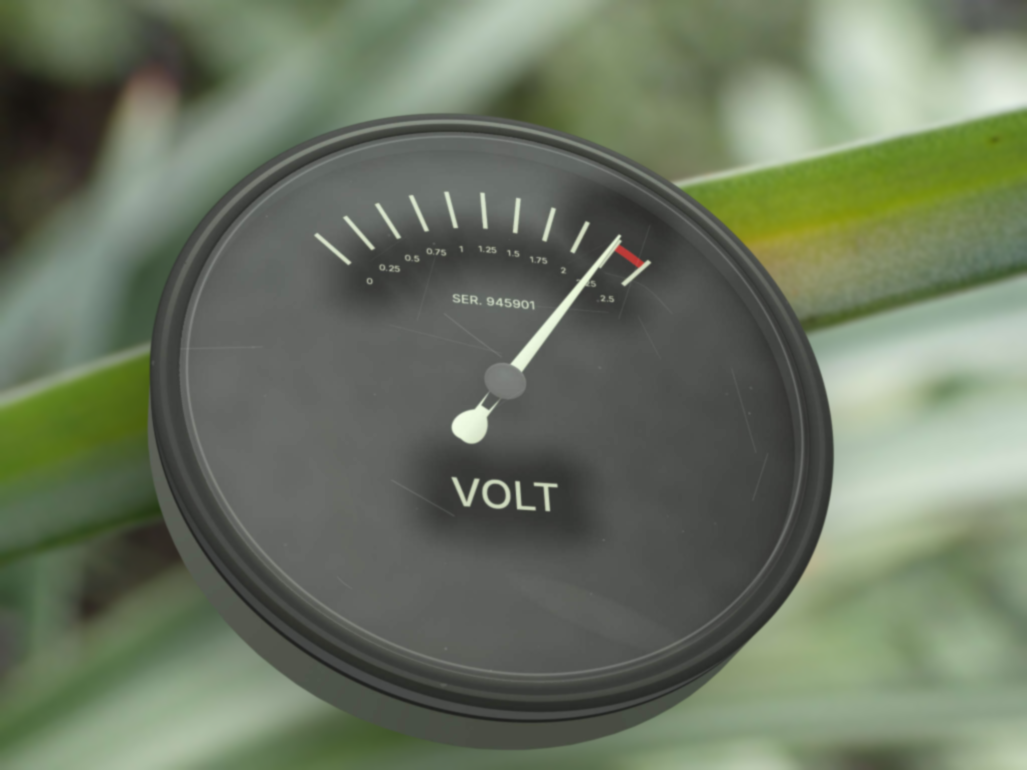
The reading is 2.25 V
